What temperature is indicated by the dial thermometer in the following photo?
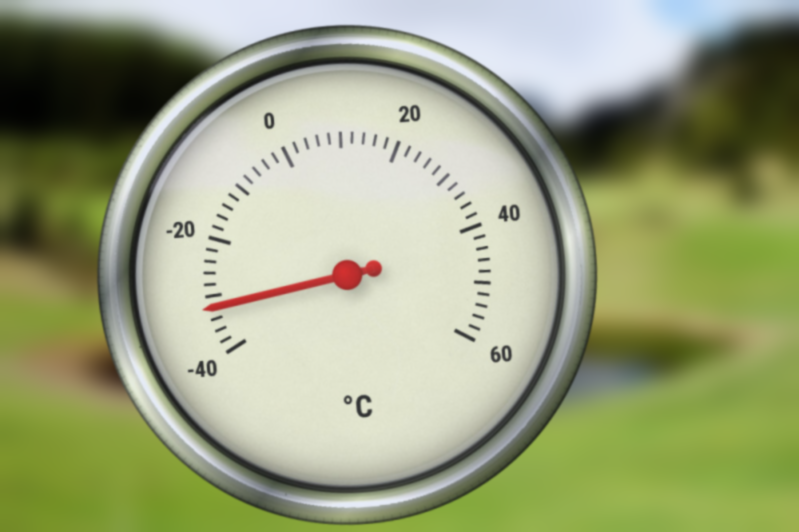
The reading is -32 °C
